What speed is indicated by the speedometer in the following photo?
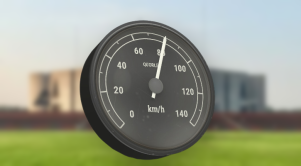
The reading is 80 km/h
